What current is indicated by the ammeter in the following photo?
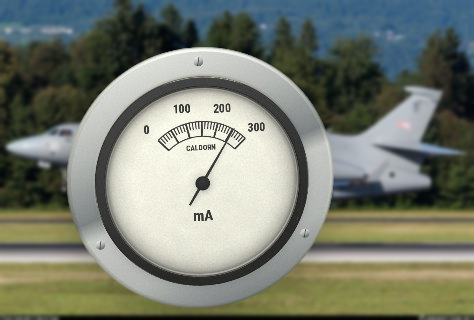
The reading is 250 mA
